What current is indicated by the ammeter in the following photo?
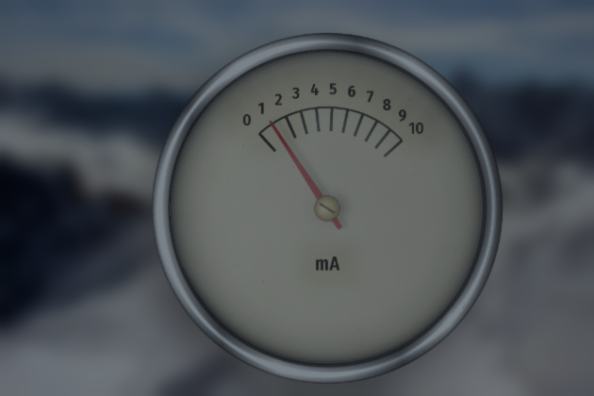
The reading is 1 mA
